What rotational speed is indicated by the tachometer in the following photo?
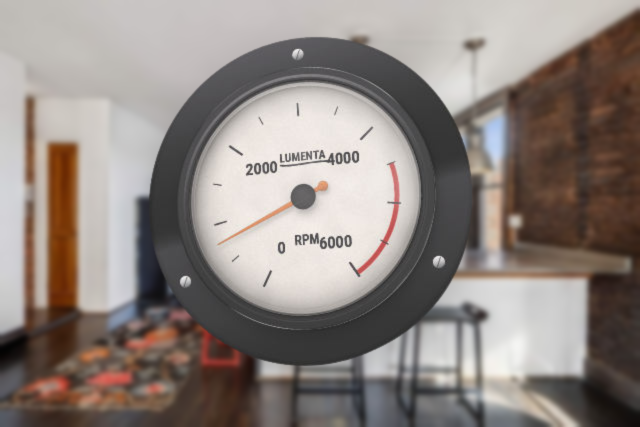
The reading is 750 rpm
